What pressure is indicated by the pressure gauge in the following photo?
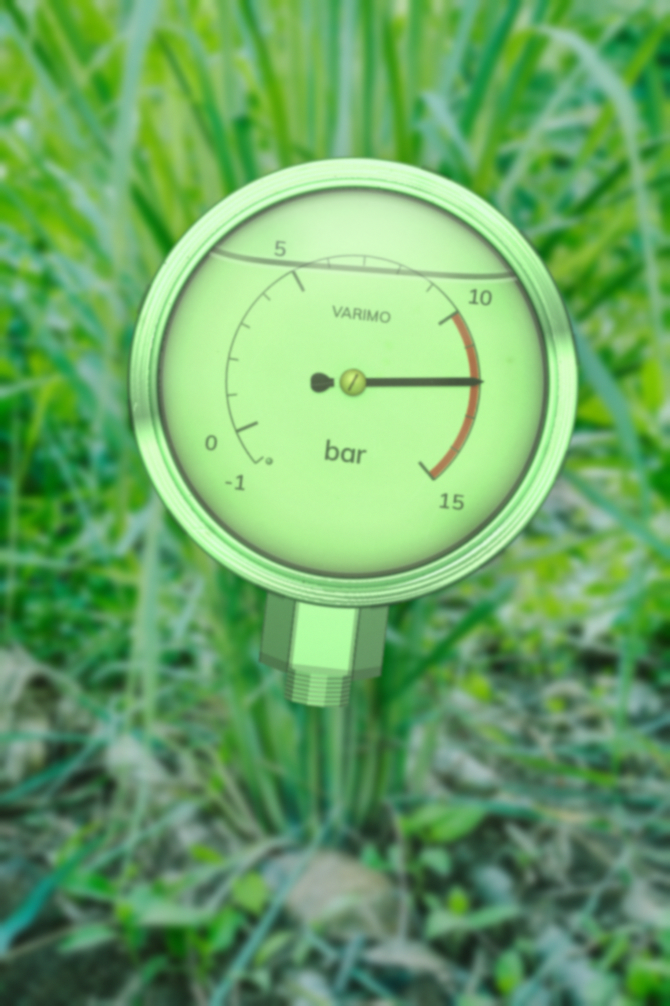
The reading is 12 bar
